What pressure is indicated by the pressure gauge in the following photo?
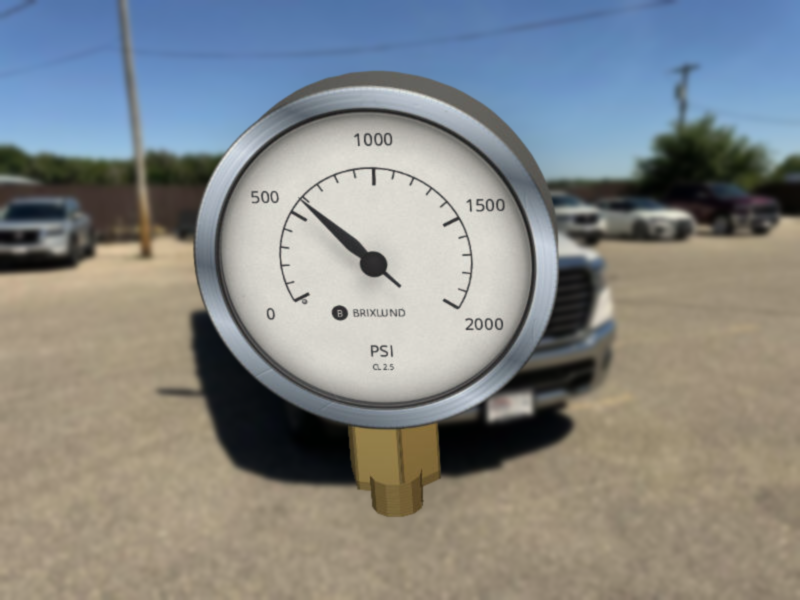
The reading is 600 psi
